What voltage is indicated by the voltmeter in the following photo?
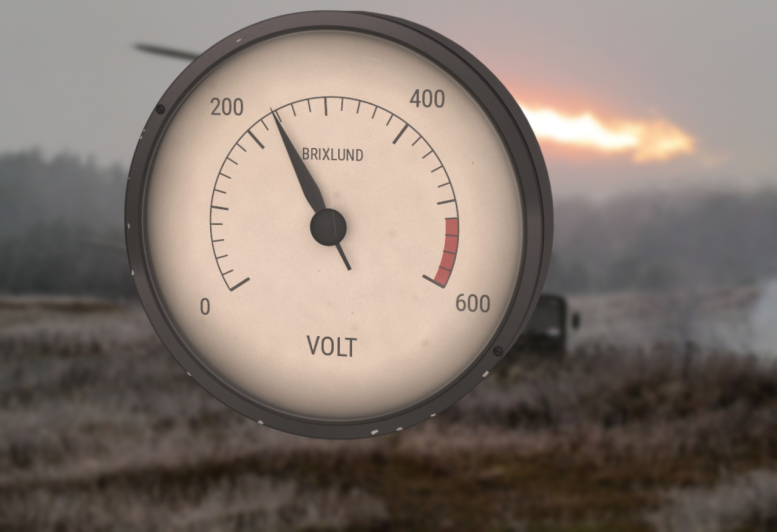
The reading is 240 V
